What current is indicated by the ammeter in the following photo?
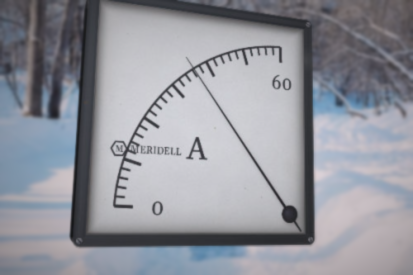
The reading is 36 A
